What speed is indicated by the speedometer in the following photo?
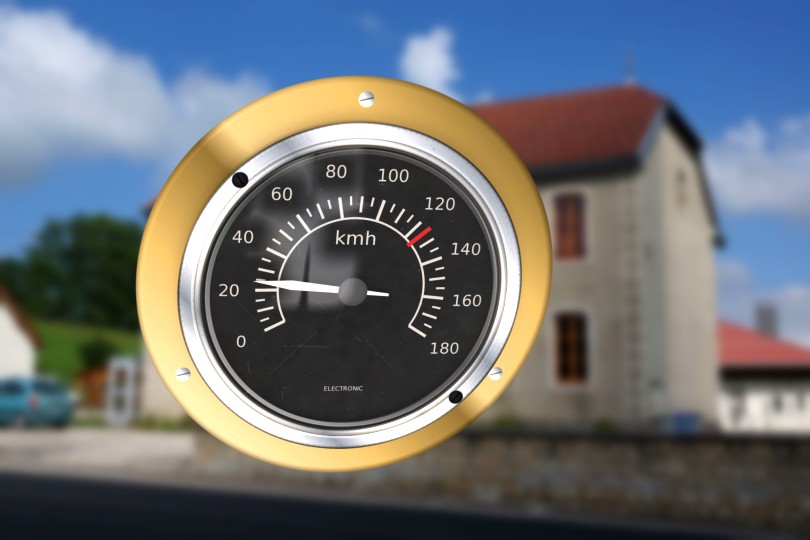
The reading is 25 km/h
